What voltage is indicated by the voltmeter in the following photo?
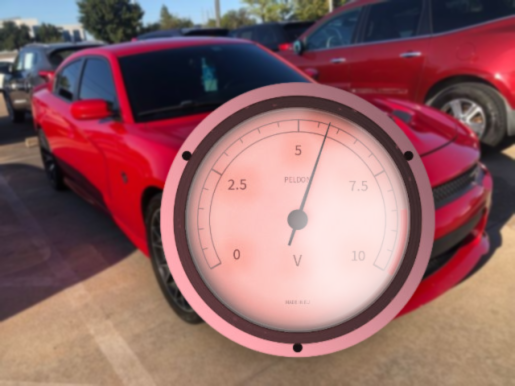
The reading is 5.75 V
